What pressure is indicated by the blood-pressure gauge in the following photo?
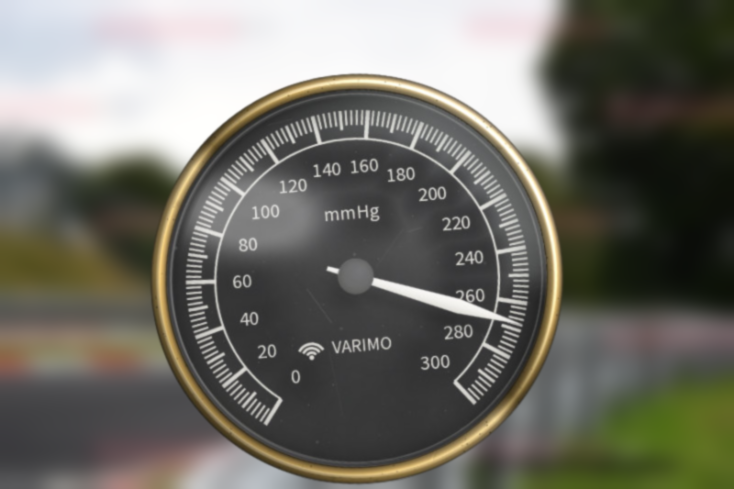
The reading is 268 mmHg
